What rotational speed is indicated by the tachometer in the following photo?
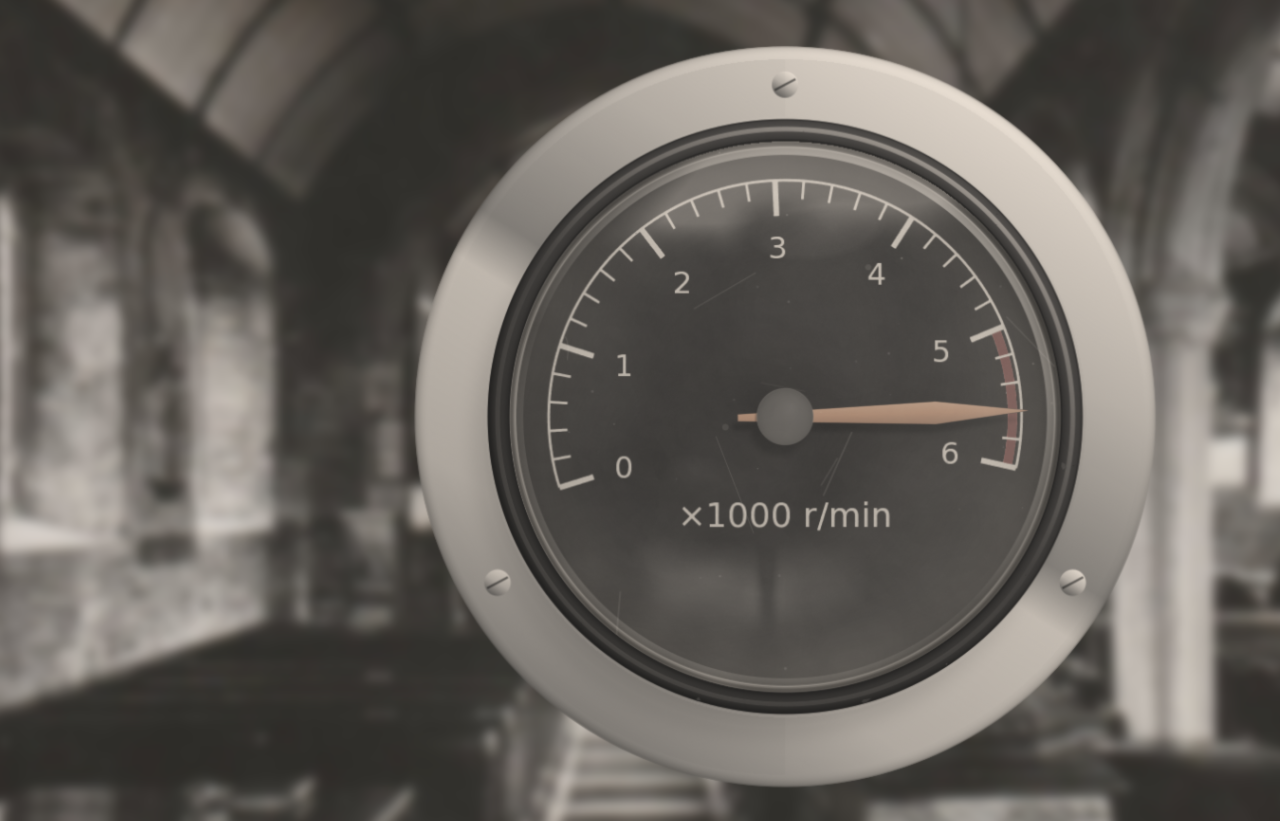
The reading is 5600 rpm
